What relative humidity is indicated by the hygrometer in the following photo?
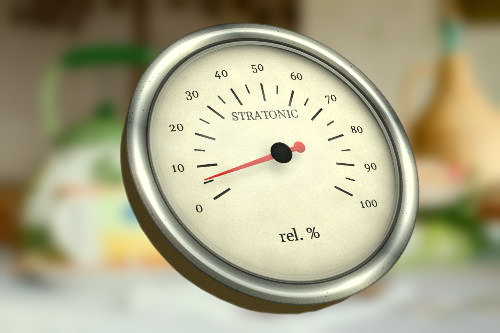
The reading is 5 %
